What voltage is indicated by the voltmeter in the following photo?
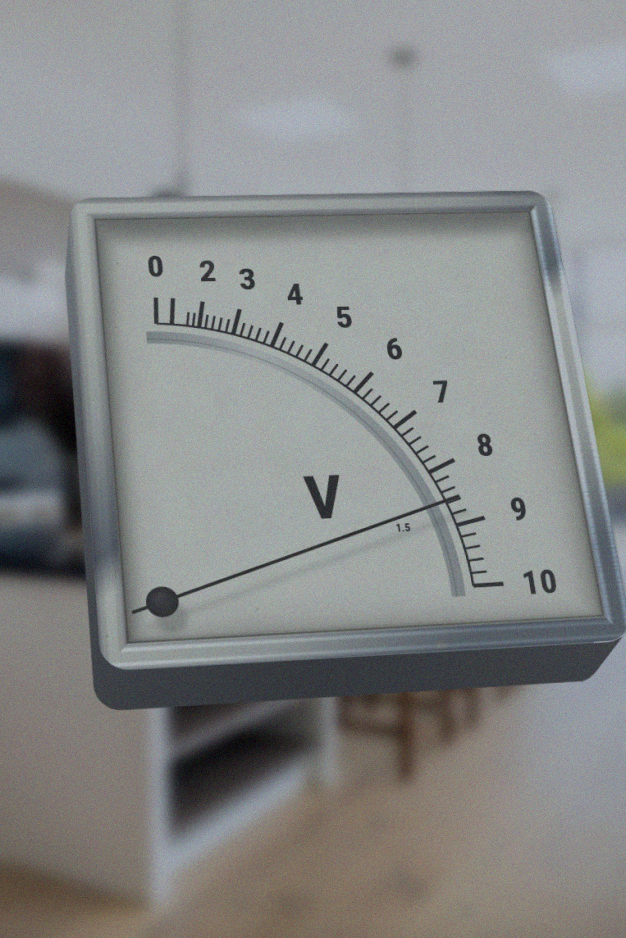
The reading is 8.6 V
